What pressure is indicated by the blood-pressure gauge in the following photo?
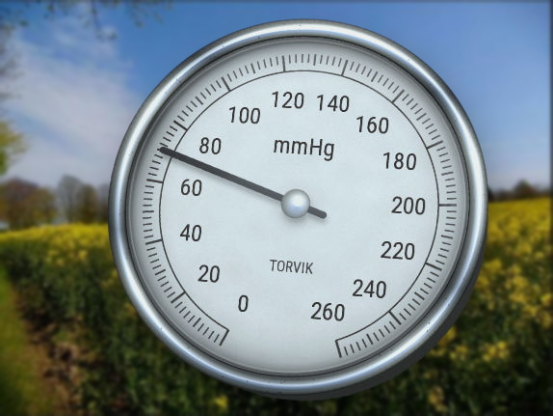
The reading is 70 mmHg
